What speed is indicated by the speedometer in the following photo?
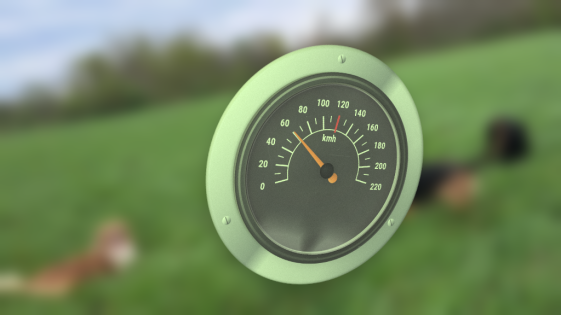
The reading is 60 km/h
